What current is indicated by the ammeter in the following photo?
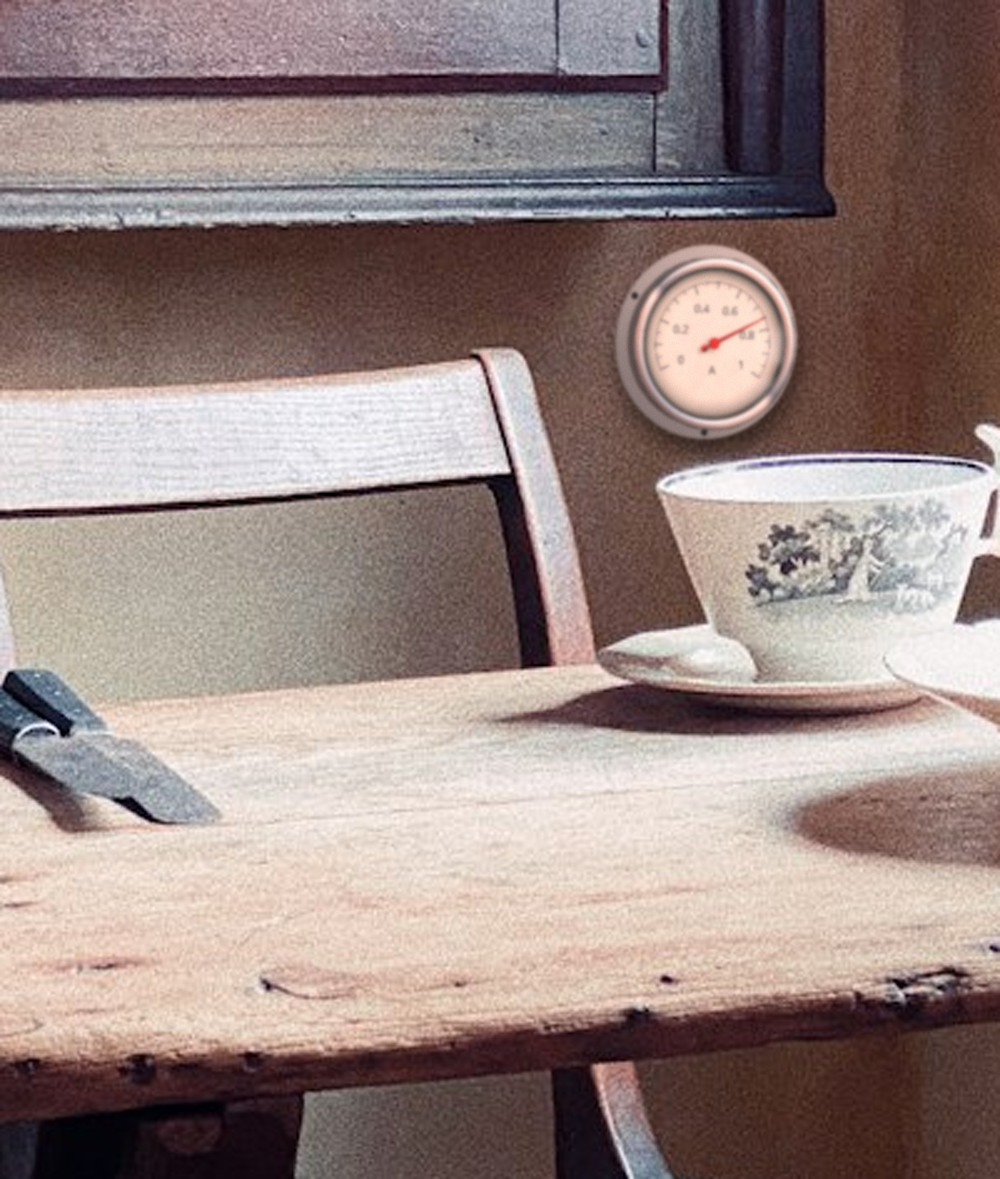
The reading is 0.75 A
